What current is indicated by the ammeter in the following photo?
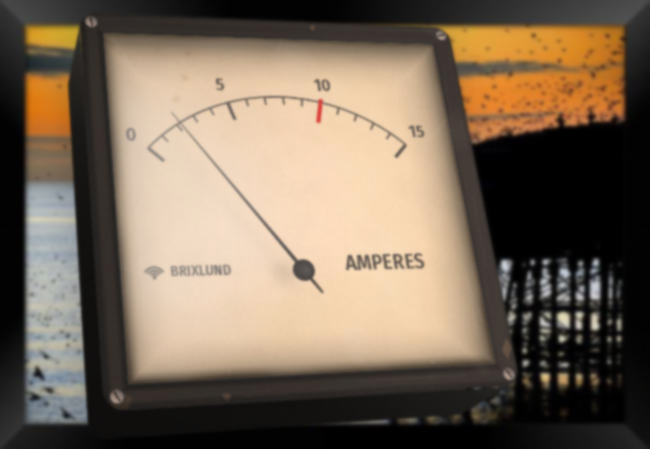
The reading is 2 A
